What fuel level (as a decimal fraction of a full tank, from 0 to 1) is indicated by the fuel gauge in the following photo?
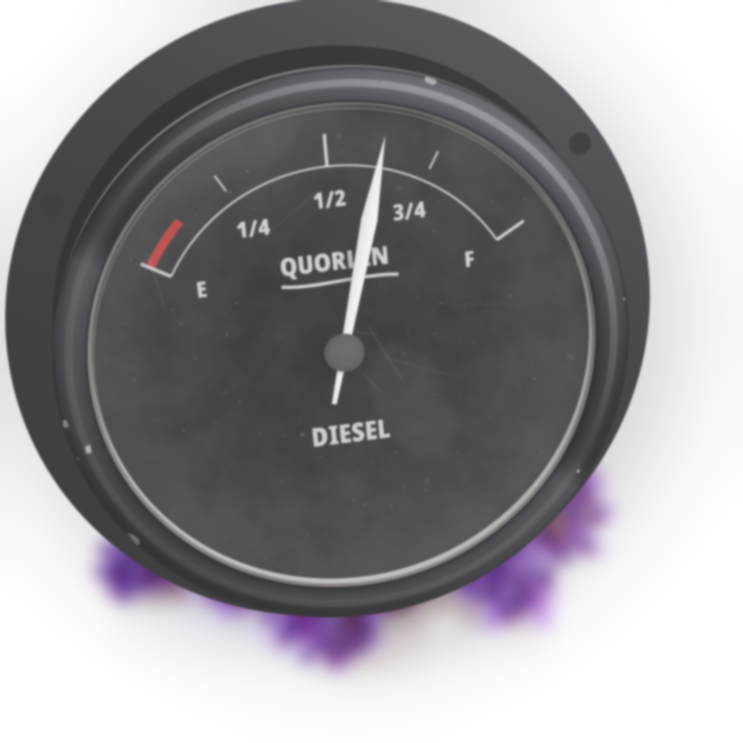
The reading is 0.625
